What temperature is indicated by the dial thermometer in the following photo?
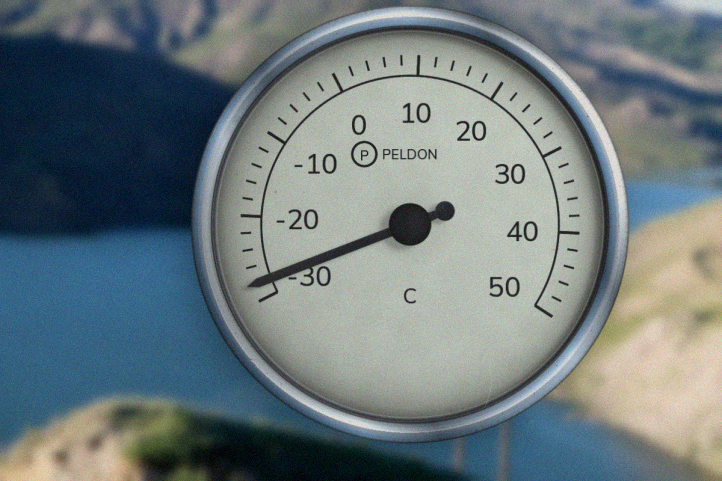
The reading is -28 °C
